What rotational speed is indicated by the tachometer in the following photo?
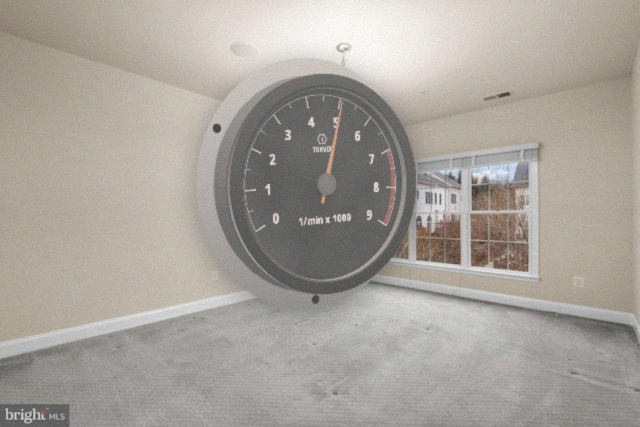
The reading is 5000 rpm
